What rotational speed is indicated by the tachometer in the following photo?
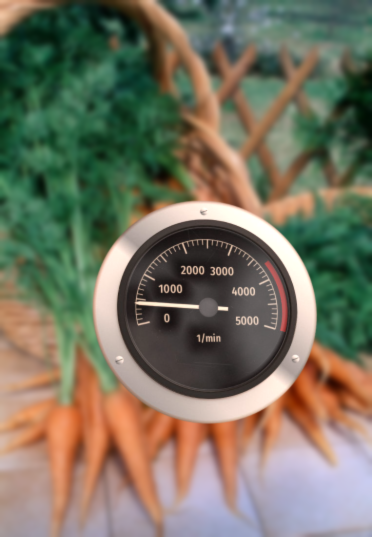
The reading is 400 rpm
